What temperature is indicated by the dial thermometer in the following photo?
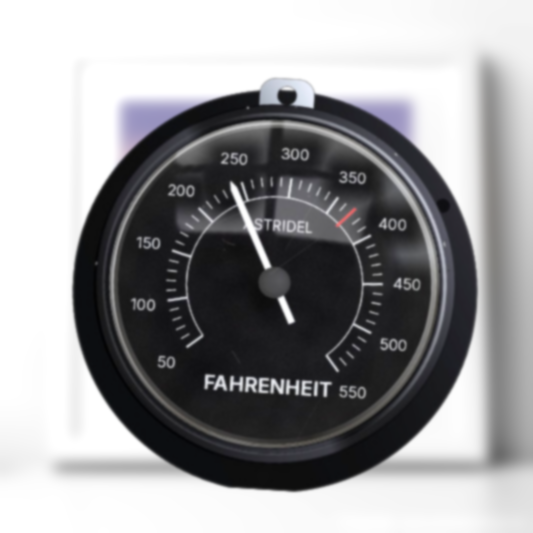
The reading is 240 °F
